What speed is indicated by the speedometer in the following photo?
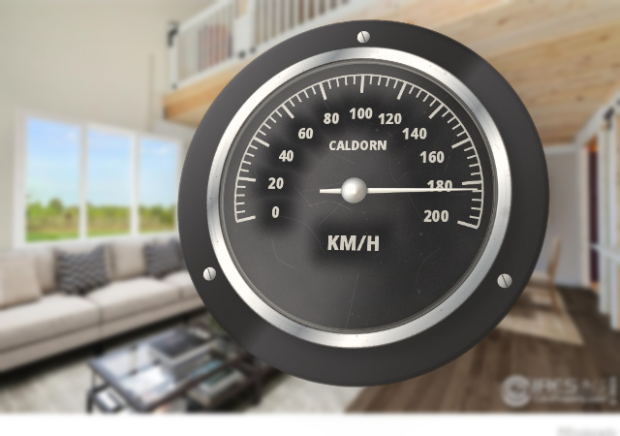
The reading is 184 km/h
